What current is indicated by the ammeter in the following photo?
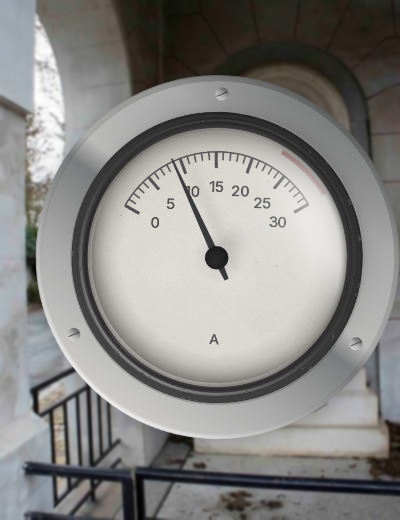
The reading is 9 A
